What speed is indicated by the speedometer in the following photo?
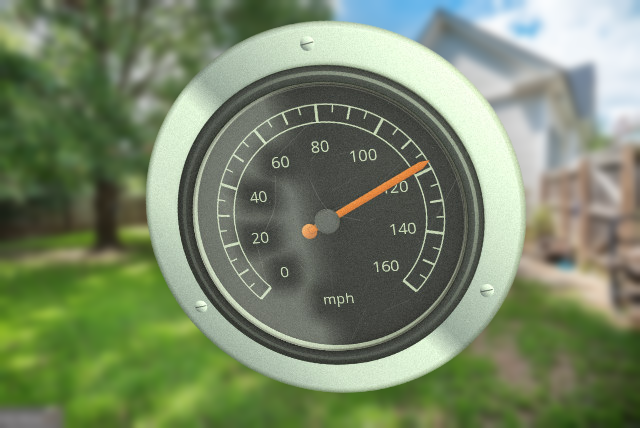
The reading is 117.5 mph
